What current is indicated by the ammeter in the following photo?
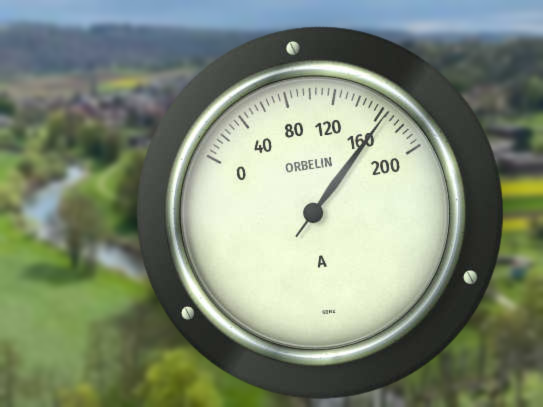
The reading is 165 A
